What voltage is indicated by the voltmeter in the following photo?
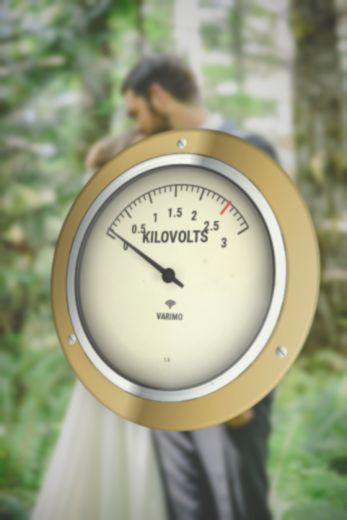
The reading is 0.1 kV
